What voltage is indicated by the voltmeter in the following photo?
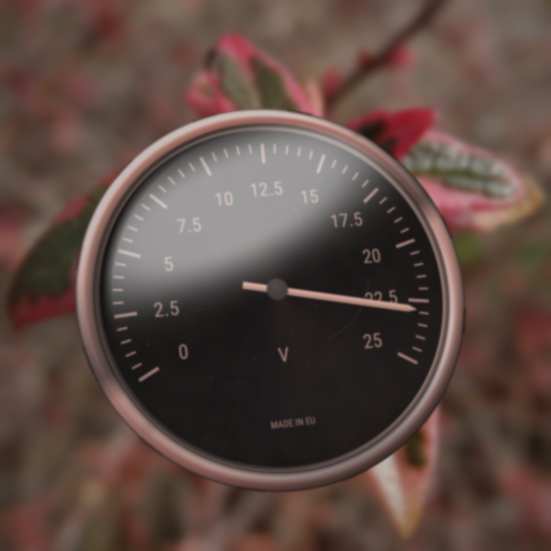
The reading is 23 V
